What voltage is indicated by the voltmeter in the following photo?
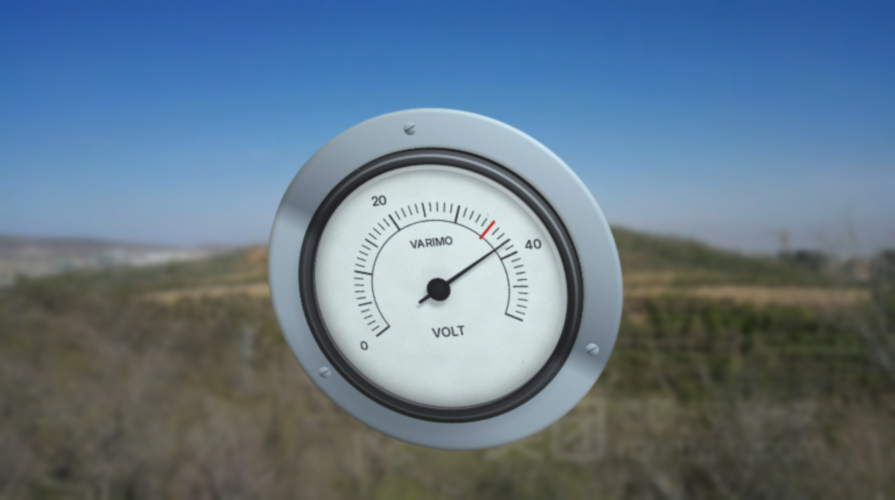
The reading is 38 V
